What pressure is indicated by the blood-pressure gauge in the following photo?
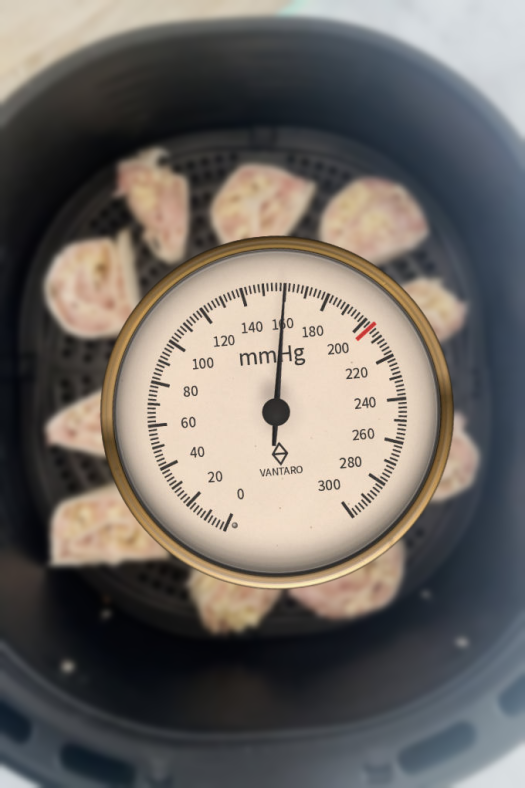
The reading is 160 mmHg
